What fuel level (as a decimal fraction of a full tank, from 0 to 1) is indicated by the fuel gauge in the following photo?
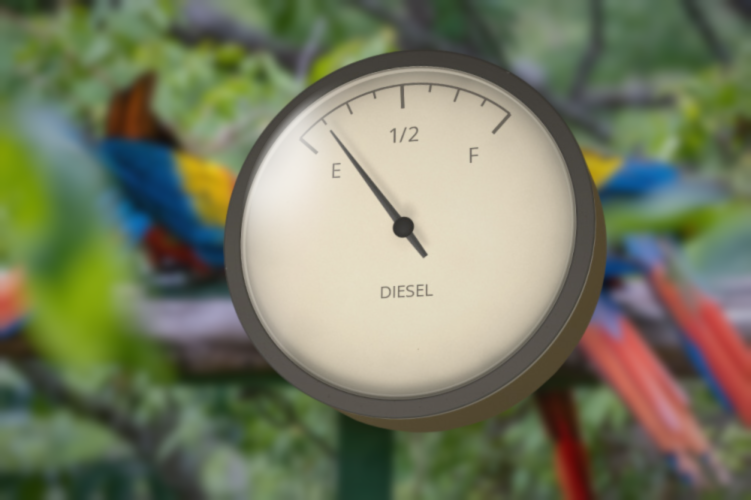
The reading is 0.125
